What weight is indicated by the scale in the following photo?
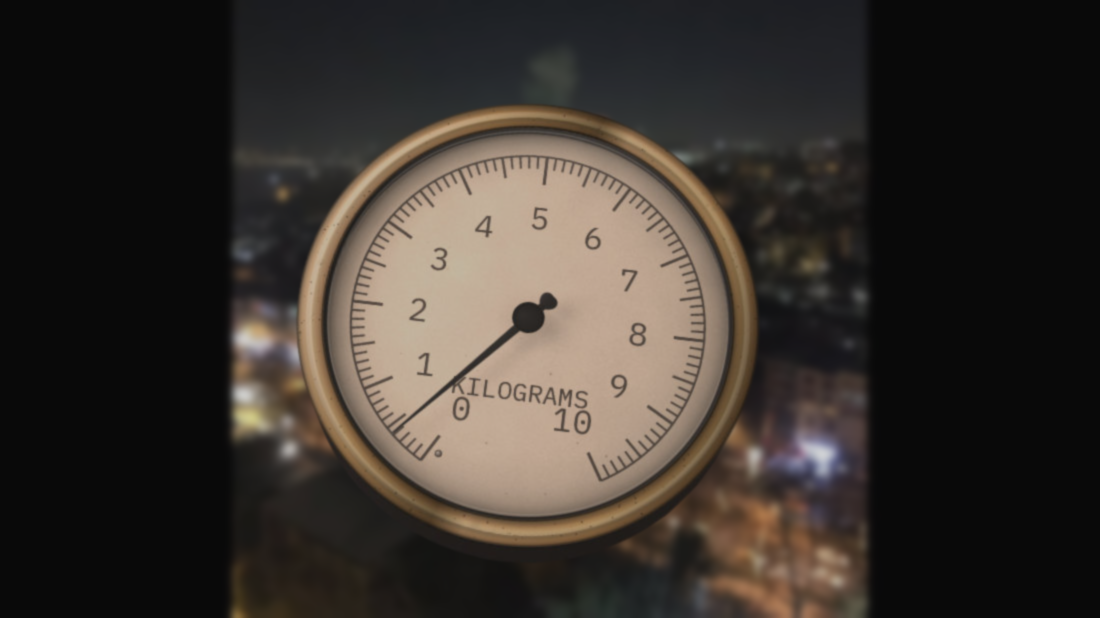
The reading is 0.4 kg
